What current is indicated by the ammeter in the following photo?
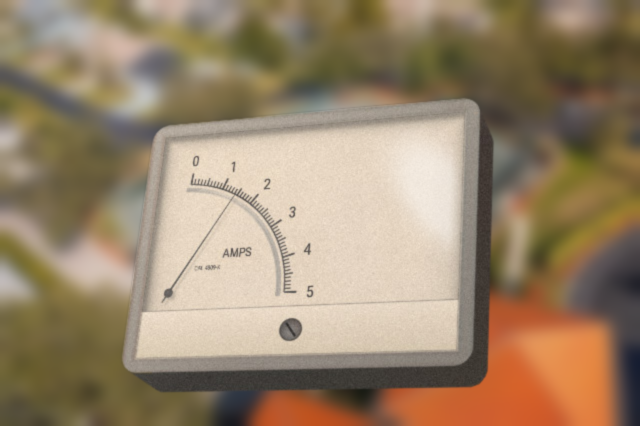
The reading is 1.5 A
